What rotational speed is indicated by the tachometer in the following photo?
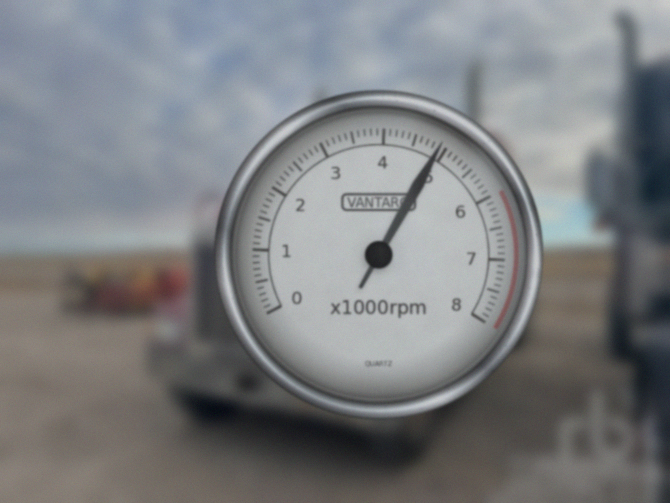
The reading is 4900 rpm
